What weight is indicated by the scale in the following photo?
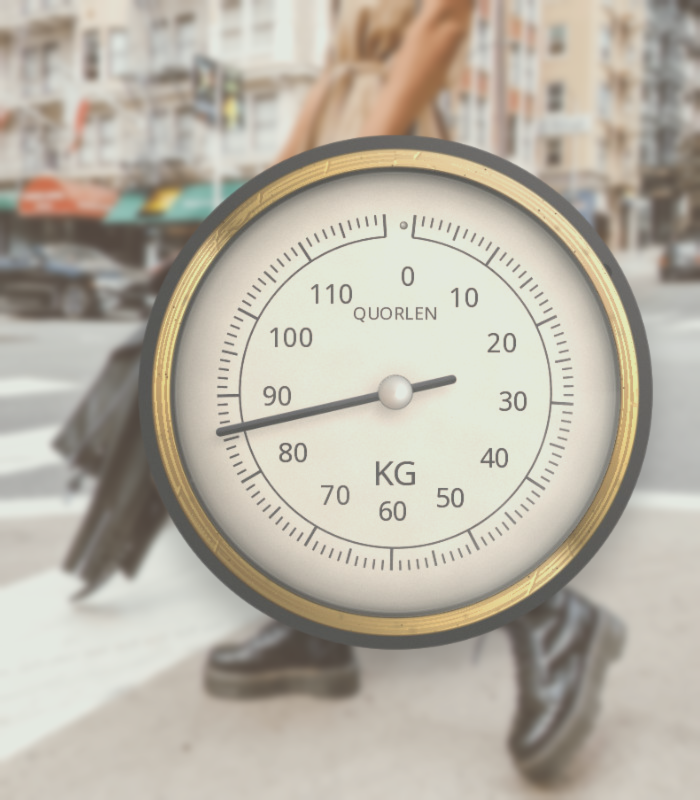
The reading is 86 kg
